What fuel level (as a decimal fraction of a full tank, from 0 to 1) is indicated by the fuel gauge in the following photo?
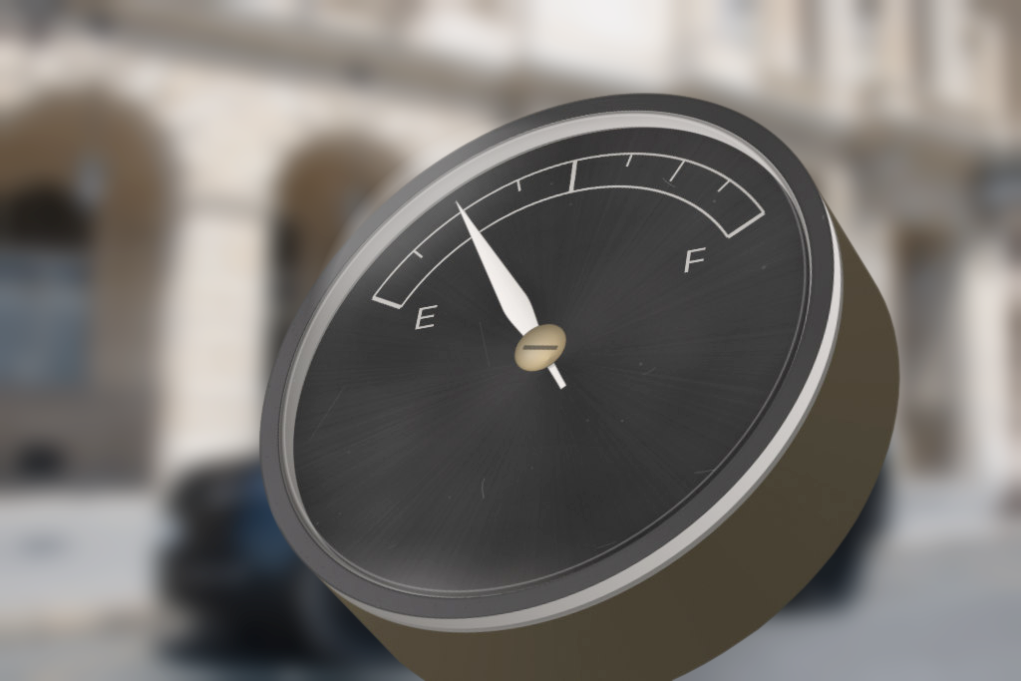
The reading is 0.25
